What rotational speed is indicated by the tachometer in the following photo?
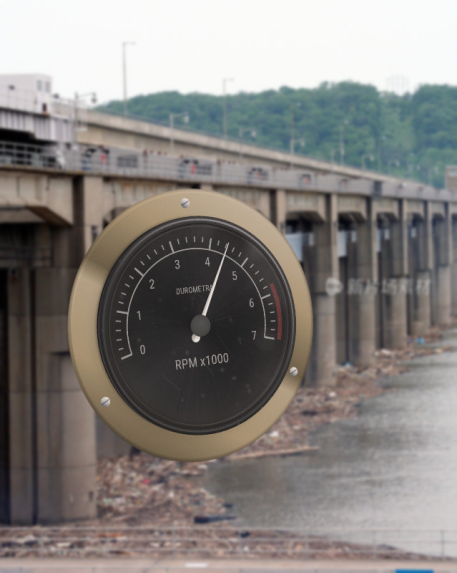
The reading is 4400 rpm
